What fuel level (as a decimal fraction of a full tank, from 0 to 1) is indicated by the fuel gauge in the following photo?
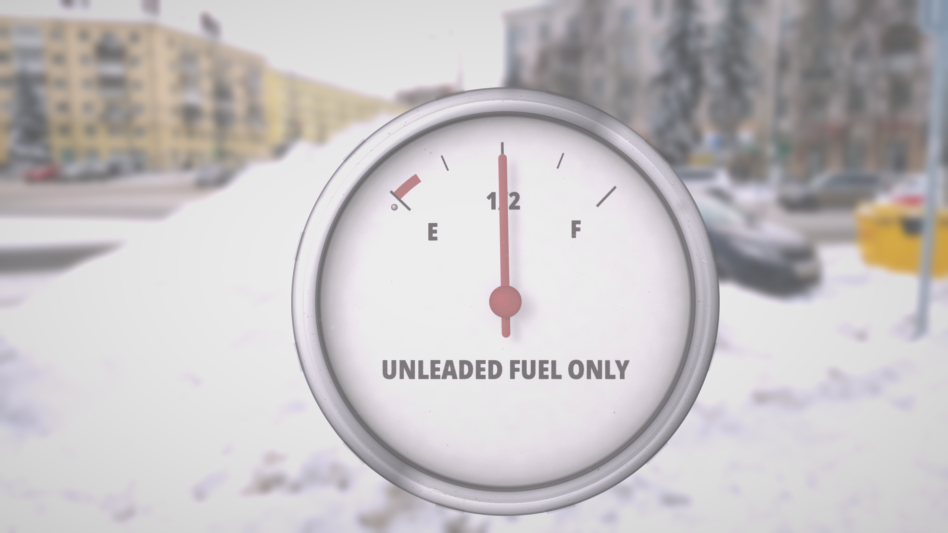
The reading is 0.5
